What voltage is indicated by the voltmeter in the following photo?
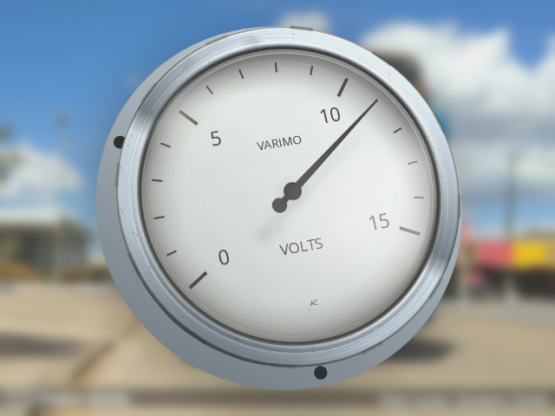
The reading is 11 V
